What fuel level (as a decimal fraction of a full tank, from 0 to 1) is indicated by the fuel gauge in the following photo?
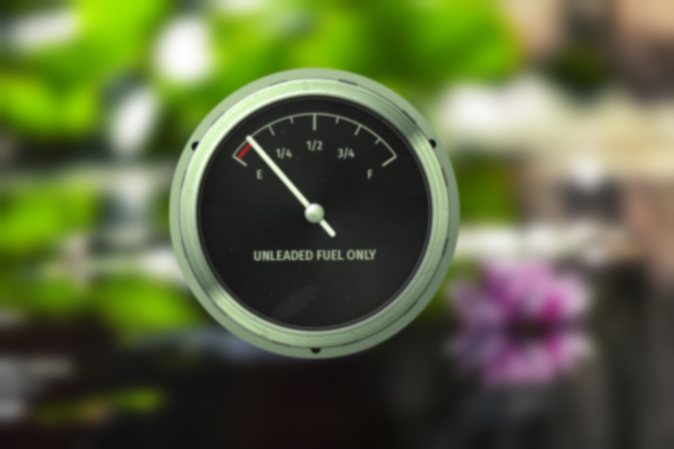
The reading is 0.125
